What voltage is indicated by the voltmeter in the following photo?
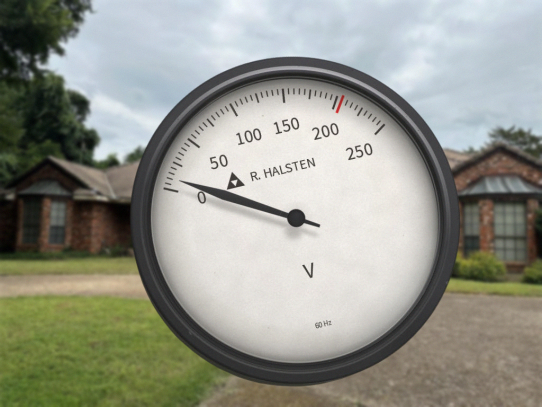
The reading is 10 V
